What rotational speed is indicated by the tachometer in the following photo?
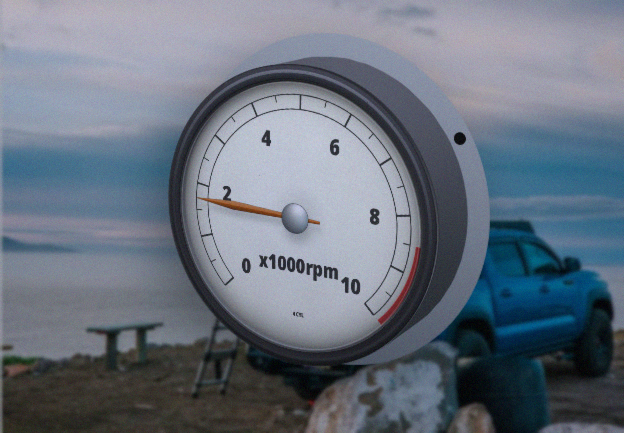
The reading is 1750 rpm
